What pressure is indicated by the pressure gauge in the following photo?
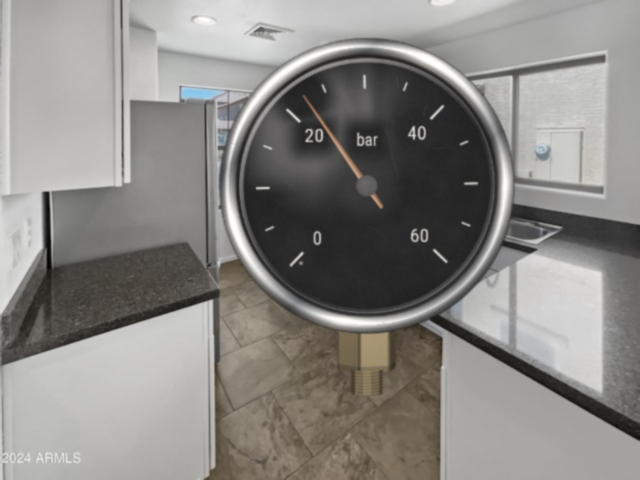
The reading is 22.5 bar
